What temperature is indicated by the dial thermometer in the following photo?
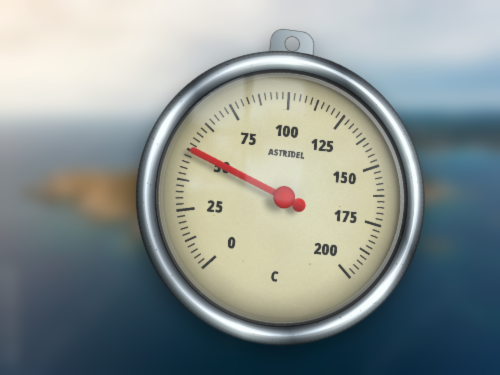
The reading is 50 °C
